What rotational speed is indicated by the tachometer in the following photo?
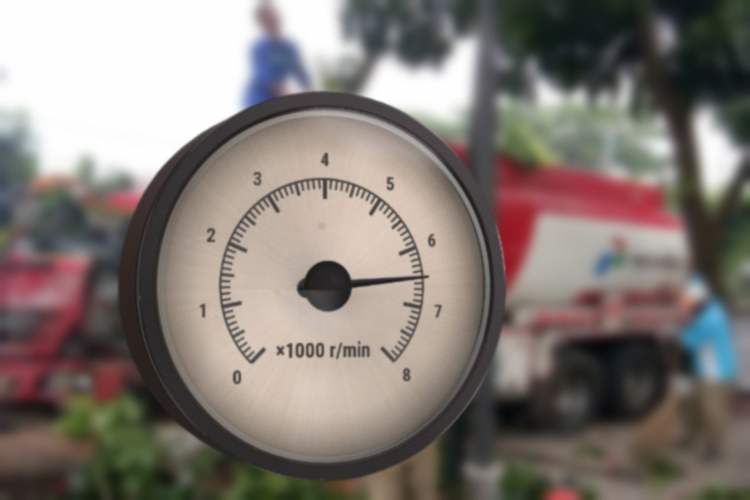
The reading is 6500 rpm
